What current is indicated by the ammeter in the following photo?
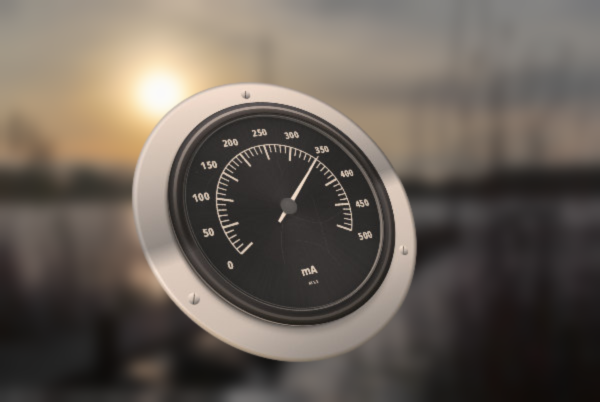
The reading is 350 mA
